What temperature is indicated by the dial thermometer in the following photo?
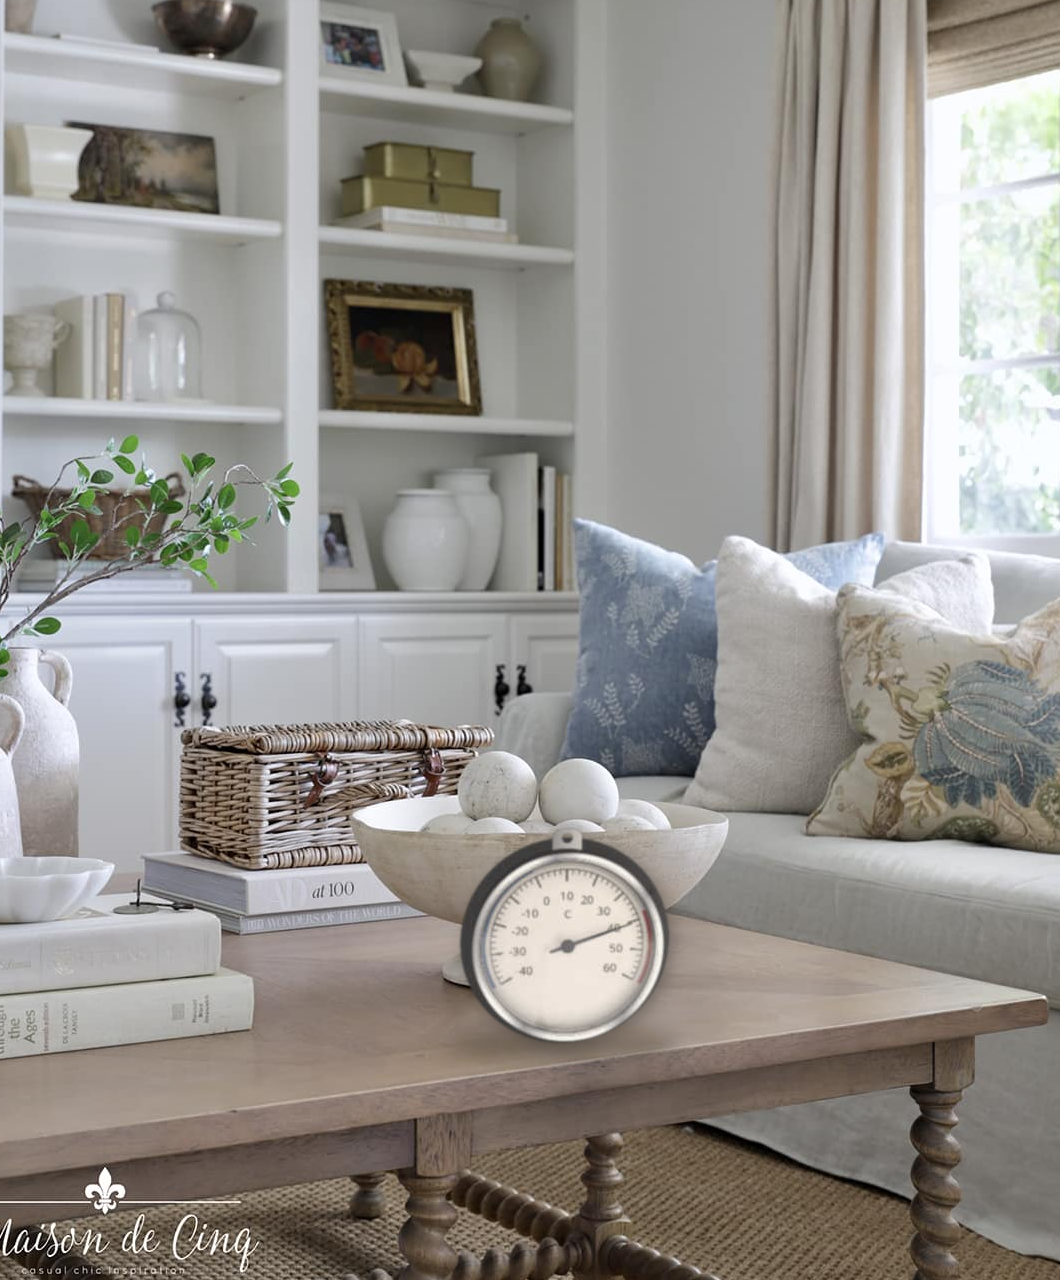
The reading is 40 °C
